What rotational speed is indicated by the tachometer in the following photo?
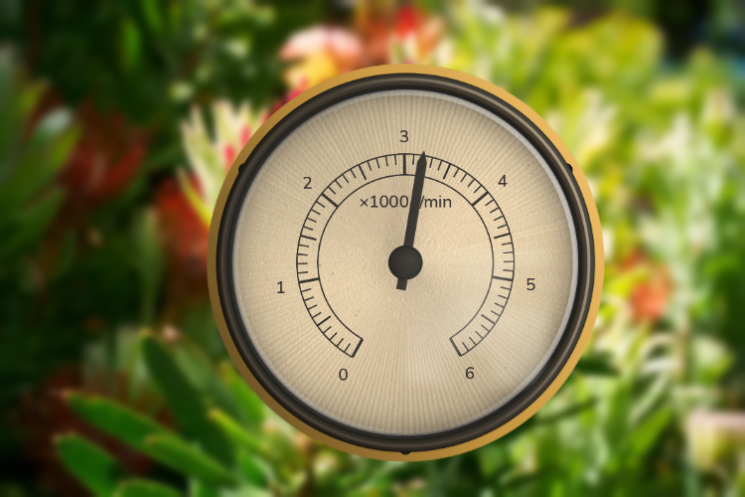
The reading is 3200 rpm
